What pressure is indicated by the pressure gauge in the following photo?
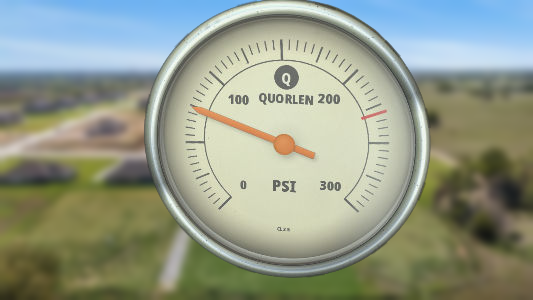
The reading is 75 psi
